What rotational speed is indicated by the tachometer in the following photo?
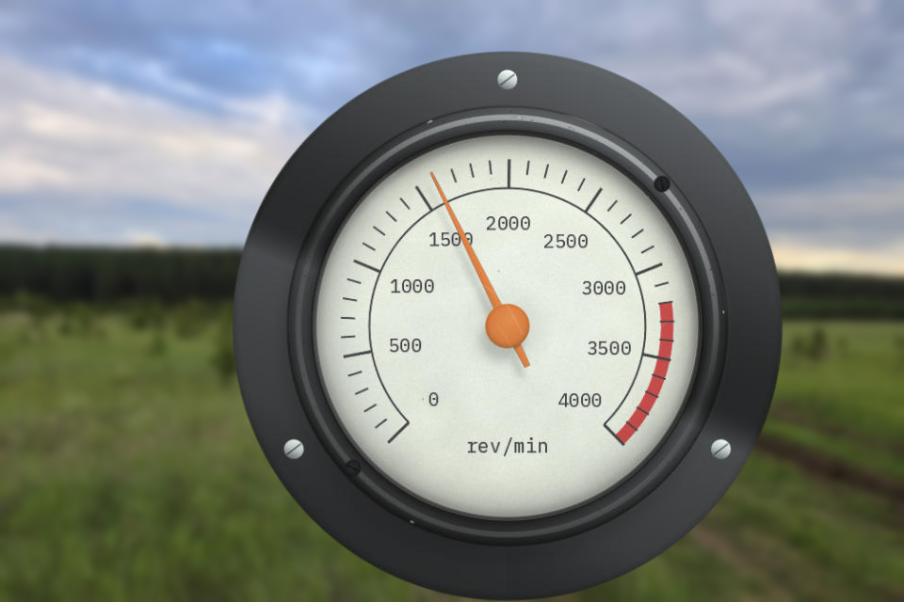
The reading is 1600 rpm
